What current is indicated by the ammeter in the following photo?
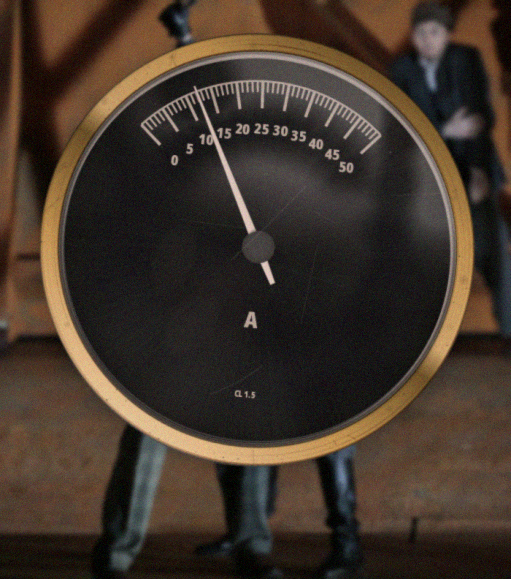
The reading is 12 A
